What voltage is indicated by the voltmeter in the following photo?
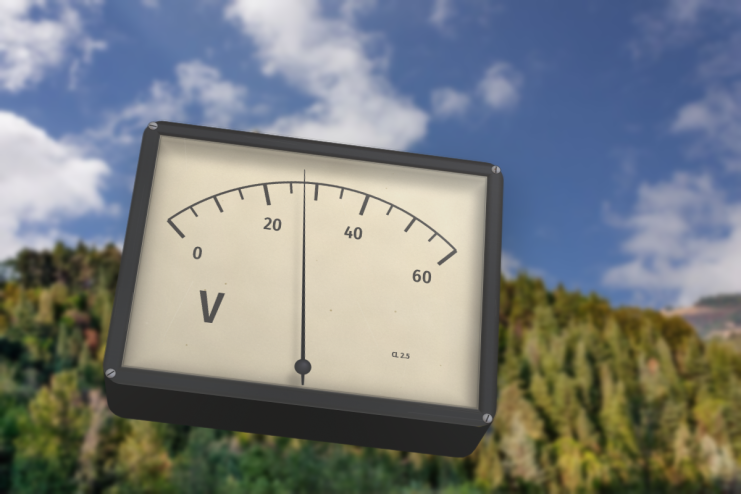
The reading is 27.5 V
